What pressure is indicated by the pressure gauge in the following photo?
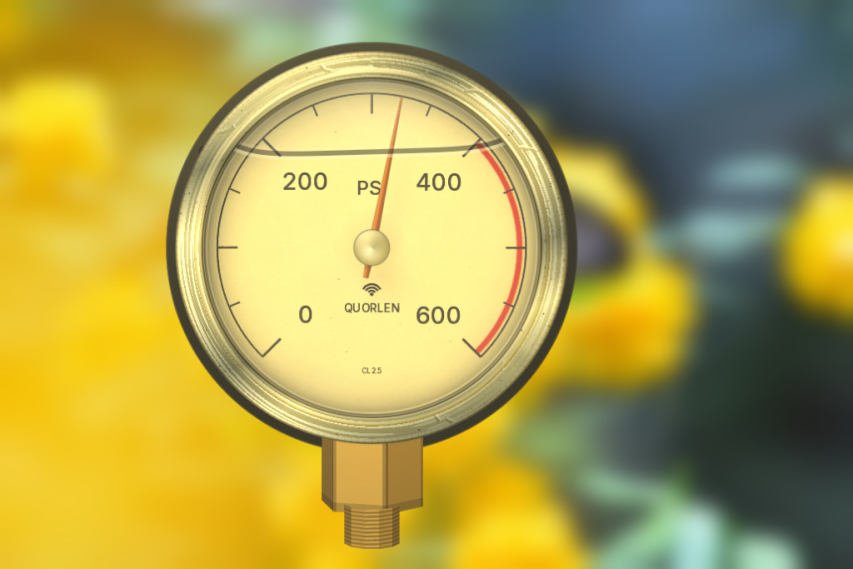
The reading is 325 psi
